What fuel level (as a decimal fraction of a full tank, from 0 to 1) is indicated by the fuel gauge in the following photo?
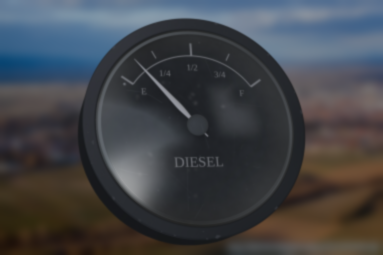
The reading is 0.125
